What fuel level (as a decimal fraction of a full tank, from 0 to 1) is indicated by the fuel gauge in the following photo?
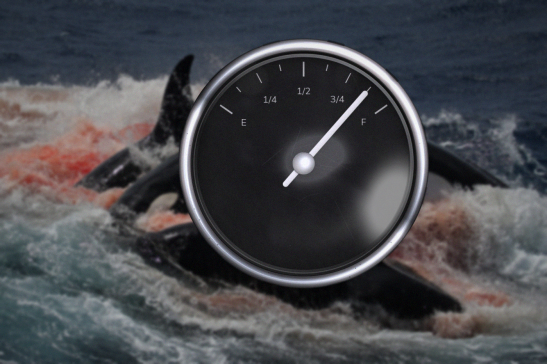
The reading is 0.875
